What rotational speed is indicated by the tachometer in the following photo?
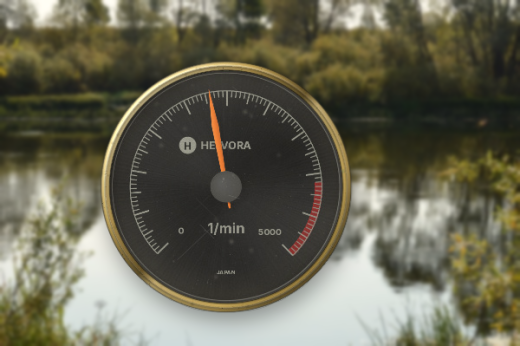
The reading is 2300 rpm
